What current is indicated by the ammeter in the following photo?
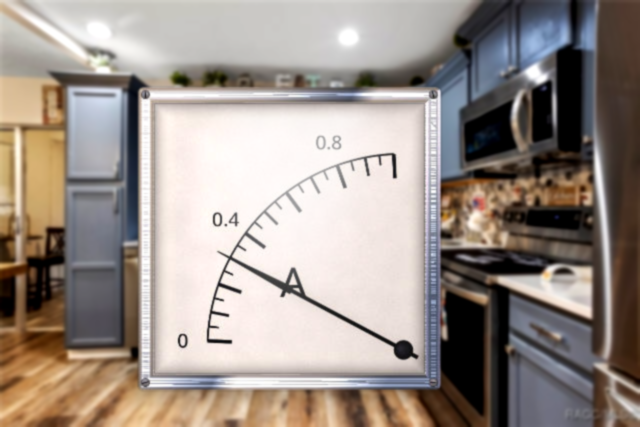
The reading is 0.3 A
